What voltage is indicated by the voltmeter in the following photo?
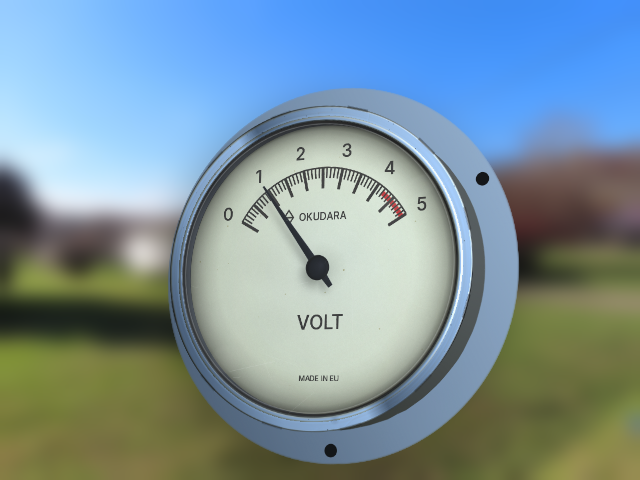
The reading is 1 V
